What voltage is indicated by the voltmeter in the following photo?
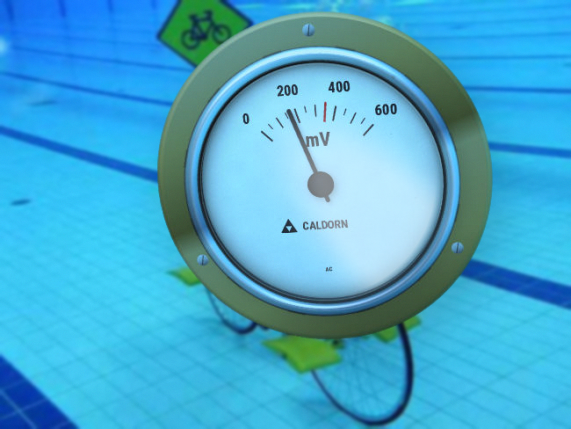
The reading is 175 mV
